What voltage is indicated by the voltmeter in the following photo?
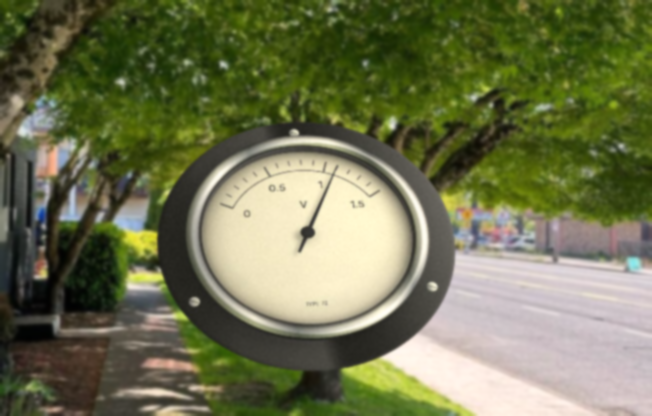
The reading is 1.1 V
